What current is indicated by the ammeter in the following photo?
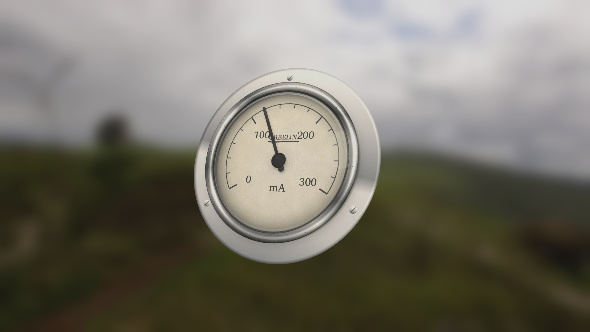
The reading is 120 mA
